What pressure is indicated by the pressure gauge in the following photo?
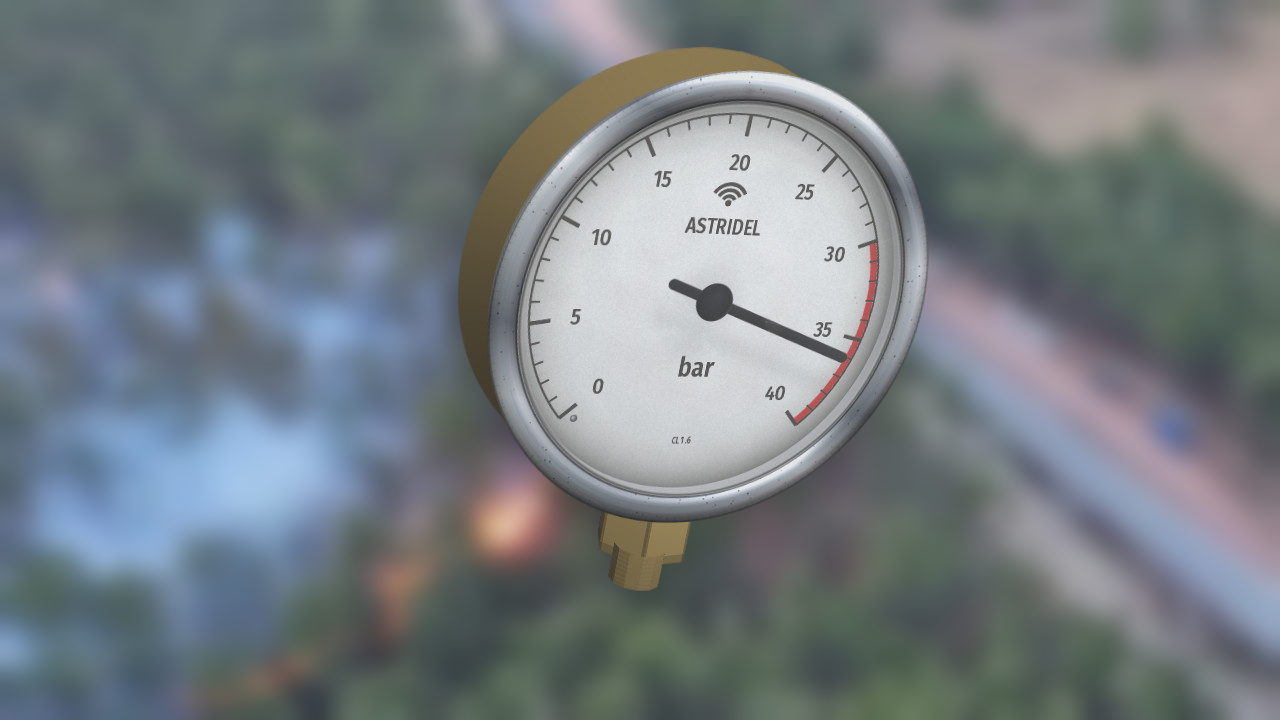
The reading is 36 bar
